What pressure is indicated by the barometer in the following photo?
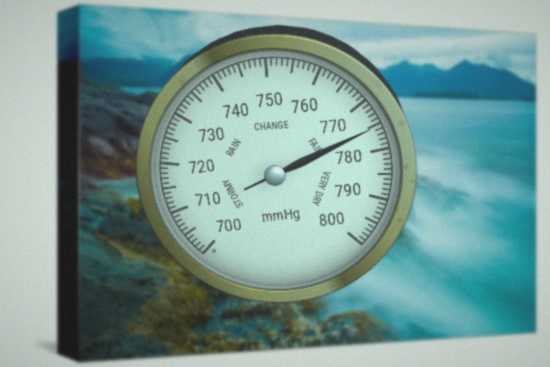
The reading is 775 mmHg
